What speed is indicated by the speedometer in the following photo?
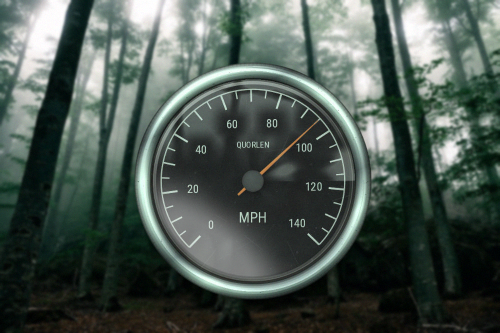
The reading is 95 mph
